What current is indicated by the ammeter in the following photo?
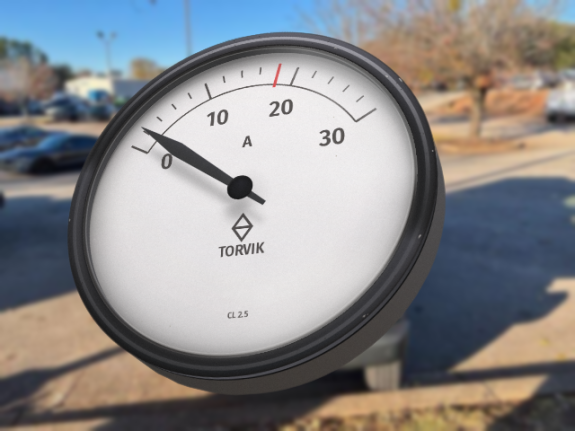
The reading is 2 A
